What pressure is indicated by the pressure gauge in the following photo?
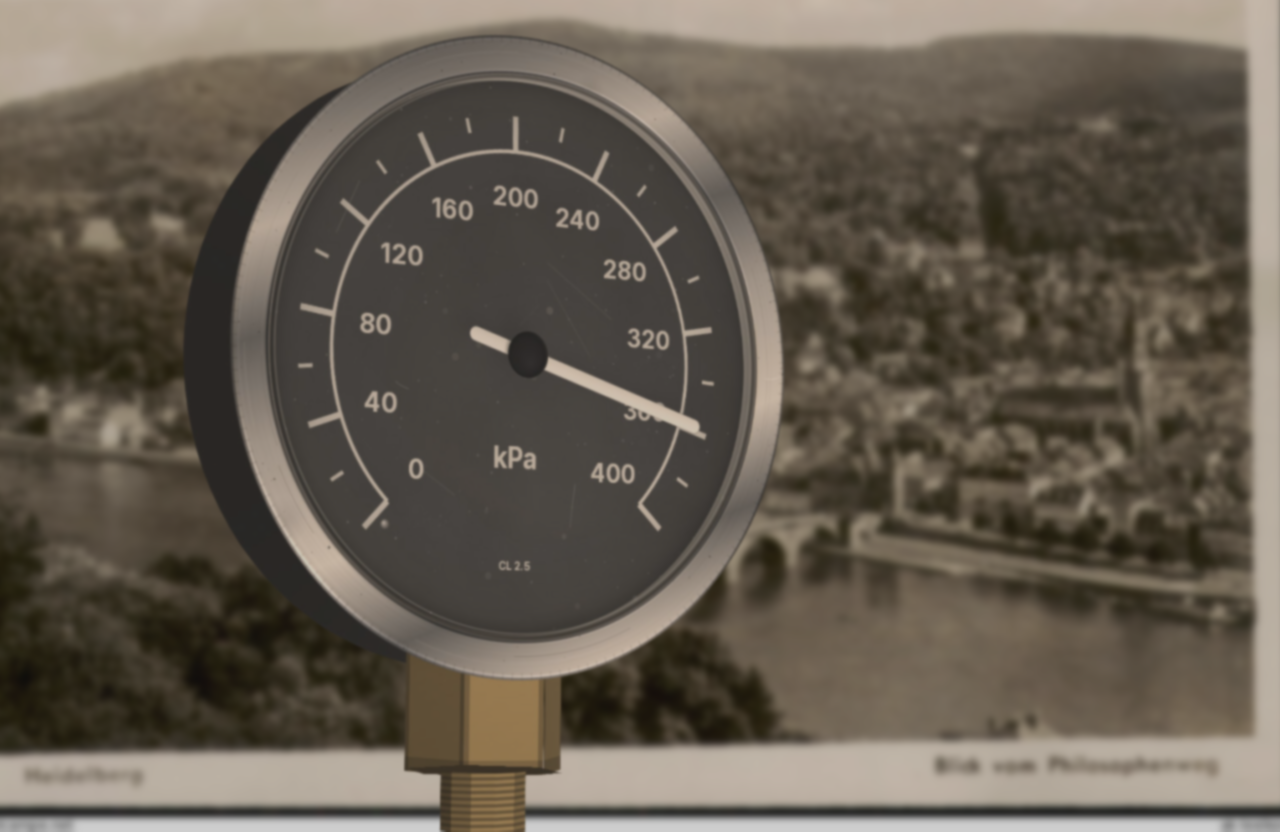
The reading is 360 kPa
